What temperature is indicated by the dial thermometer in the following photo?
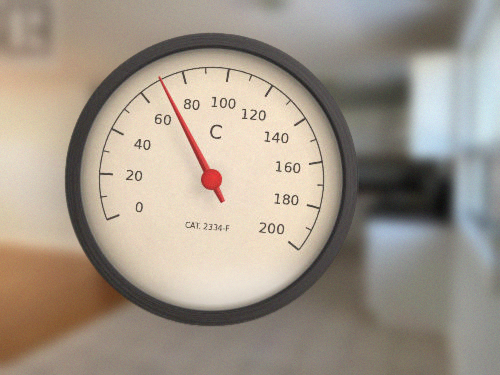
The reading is 70 °C
